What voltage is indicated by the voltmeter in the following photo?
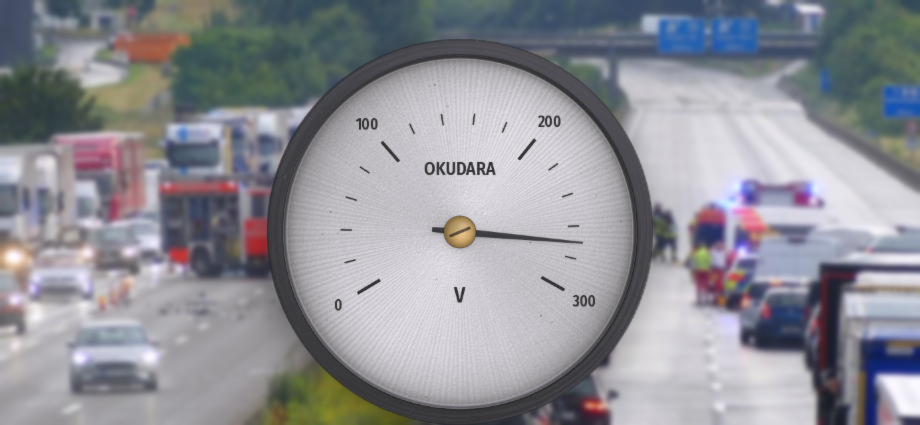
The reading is 270 V
